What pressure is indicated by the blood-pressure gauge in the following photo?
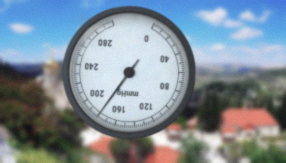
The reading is 180 mmHg
